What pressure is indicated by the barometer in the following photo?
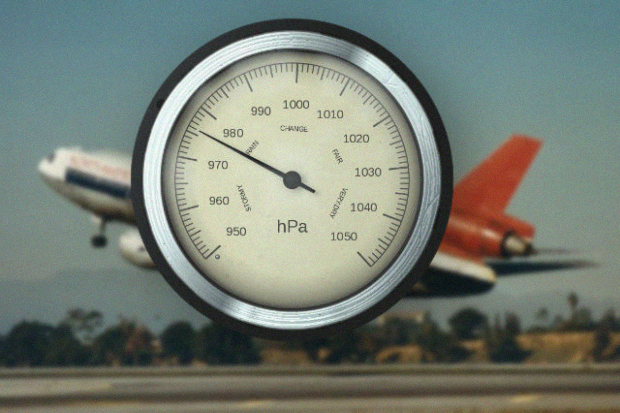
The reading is 976 hPa
